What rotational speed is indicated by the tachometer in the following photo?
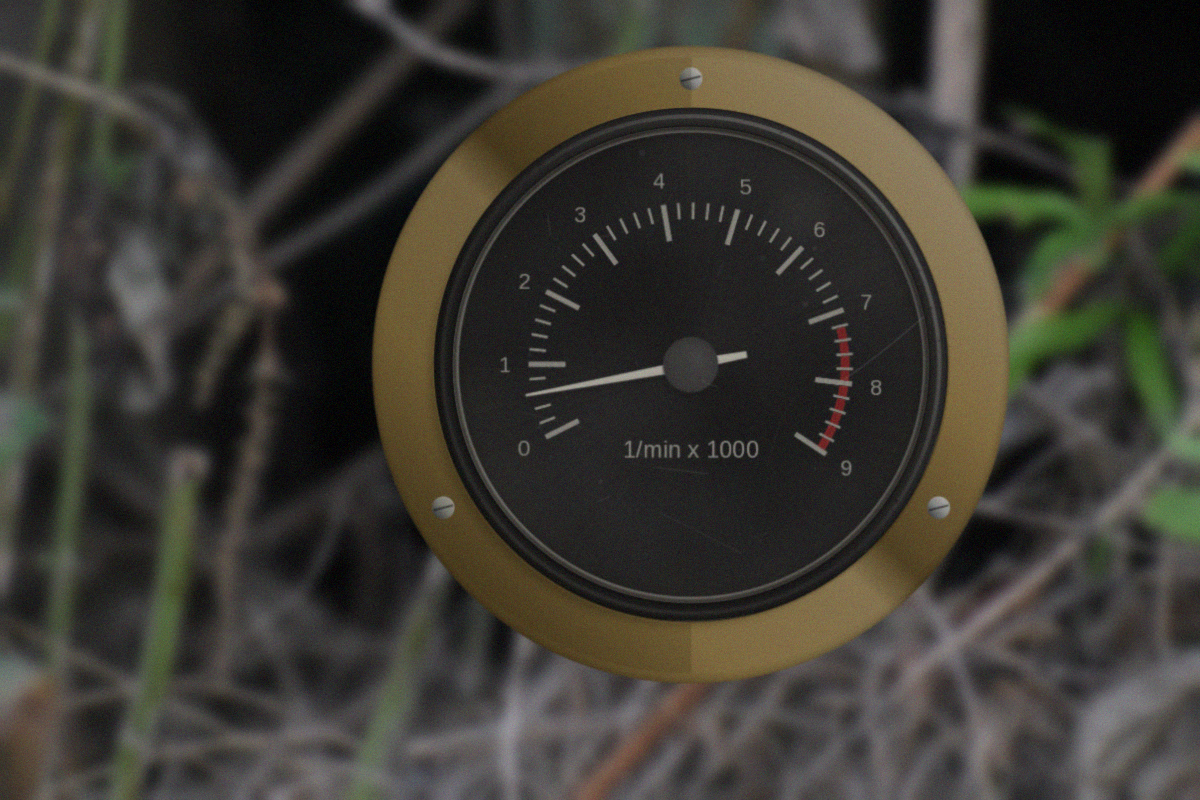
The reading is 600 rpm
